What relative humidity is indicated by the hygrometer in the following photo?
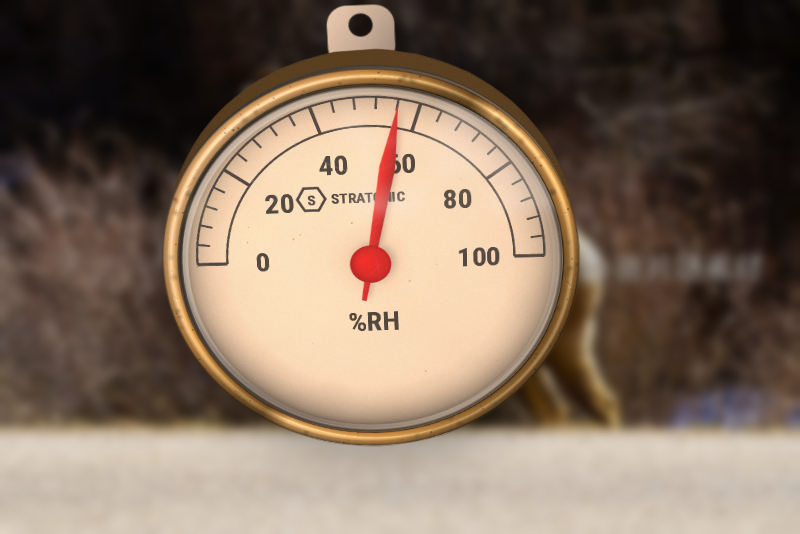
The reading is 56 %
